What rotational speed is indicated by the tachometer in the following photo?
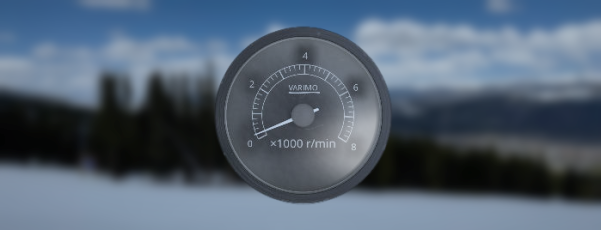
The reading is 200 rpm
